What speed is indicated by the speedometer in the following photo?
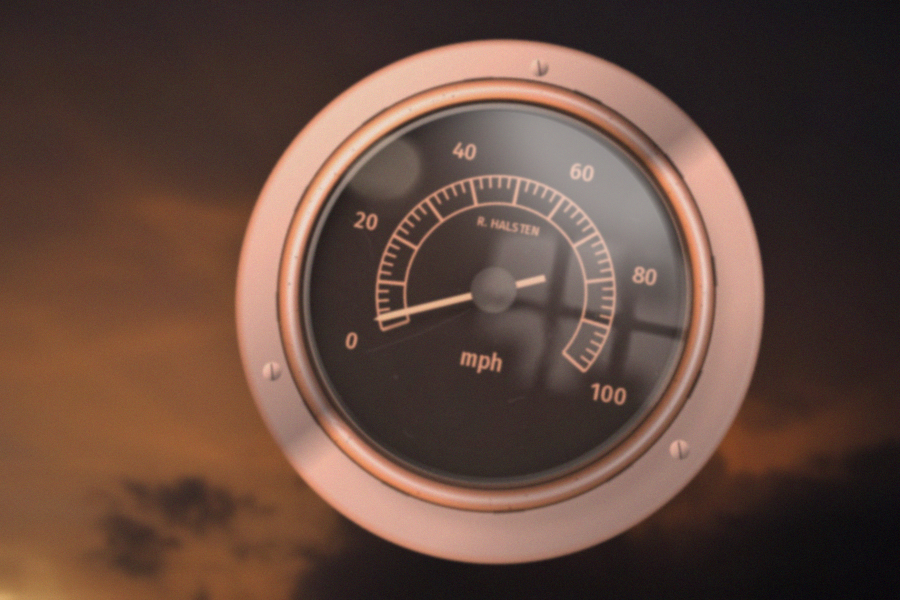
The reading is 2 mph
